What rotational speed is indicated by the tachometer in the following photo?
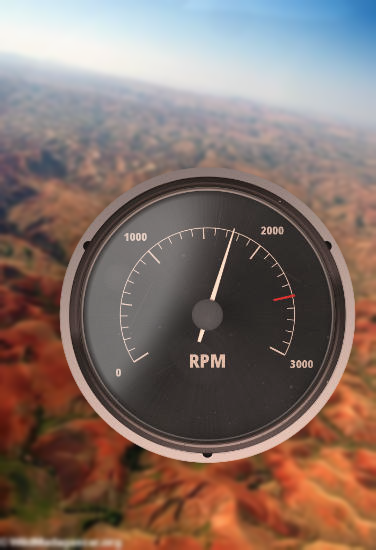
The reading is 1750 rpm
